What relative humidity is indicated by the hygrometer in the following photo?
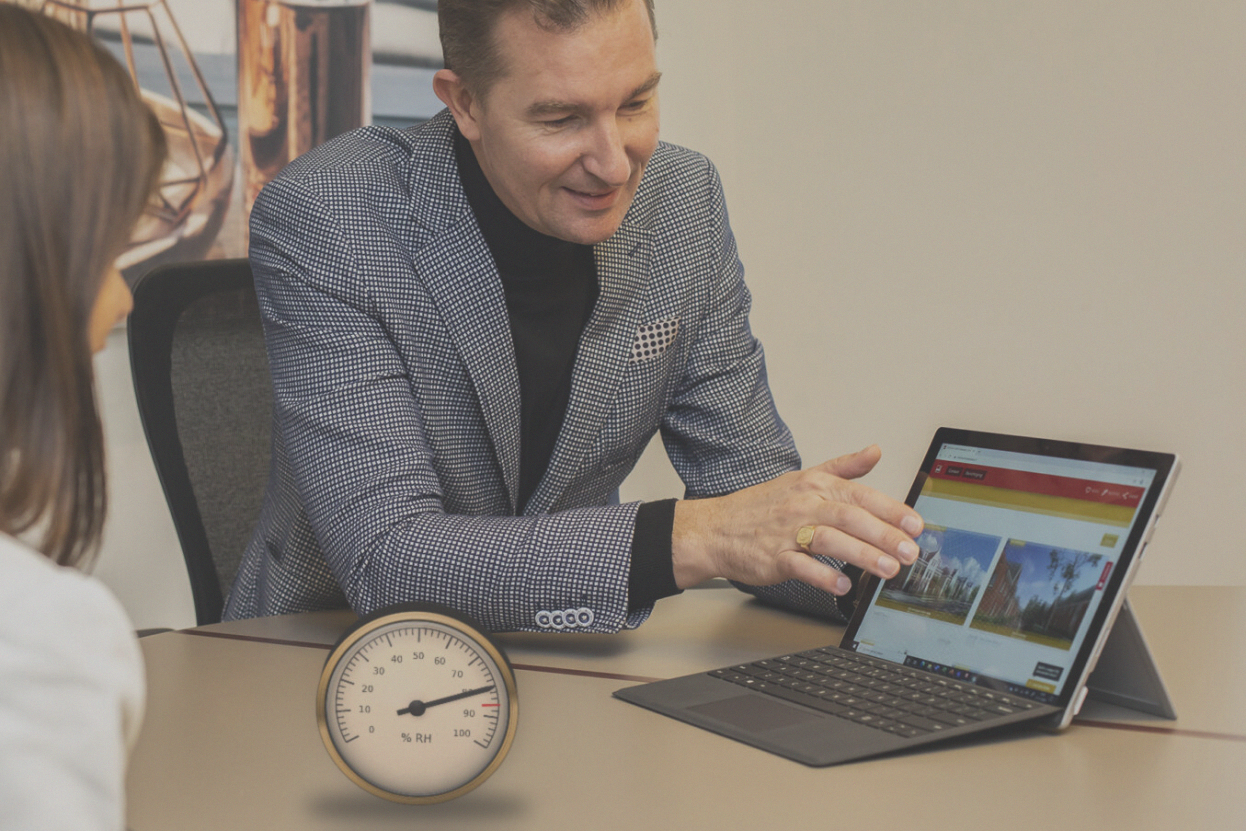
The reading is 80 %
